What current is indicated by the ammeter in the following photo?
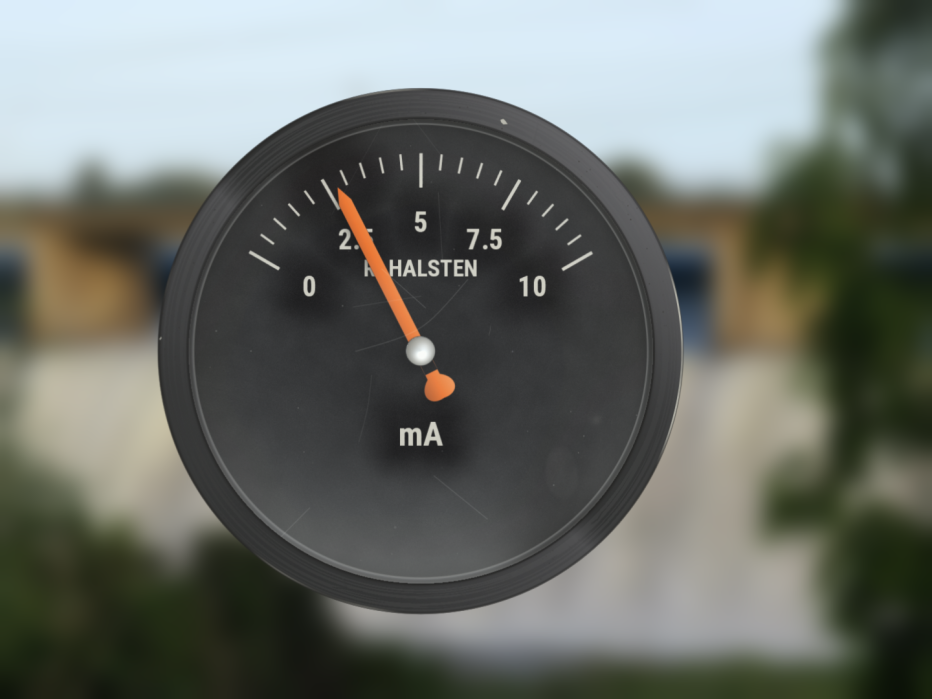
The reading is 2.75 mA
